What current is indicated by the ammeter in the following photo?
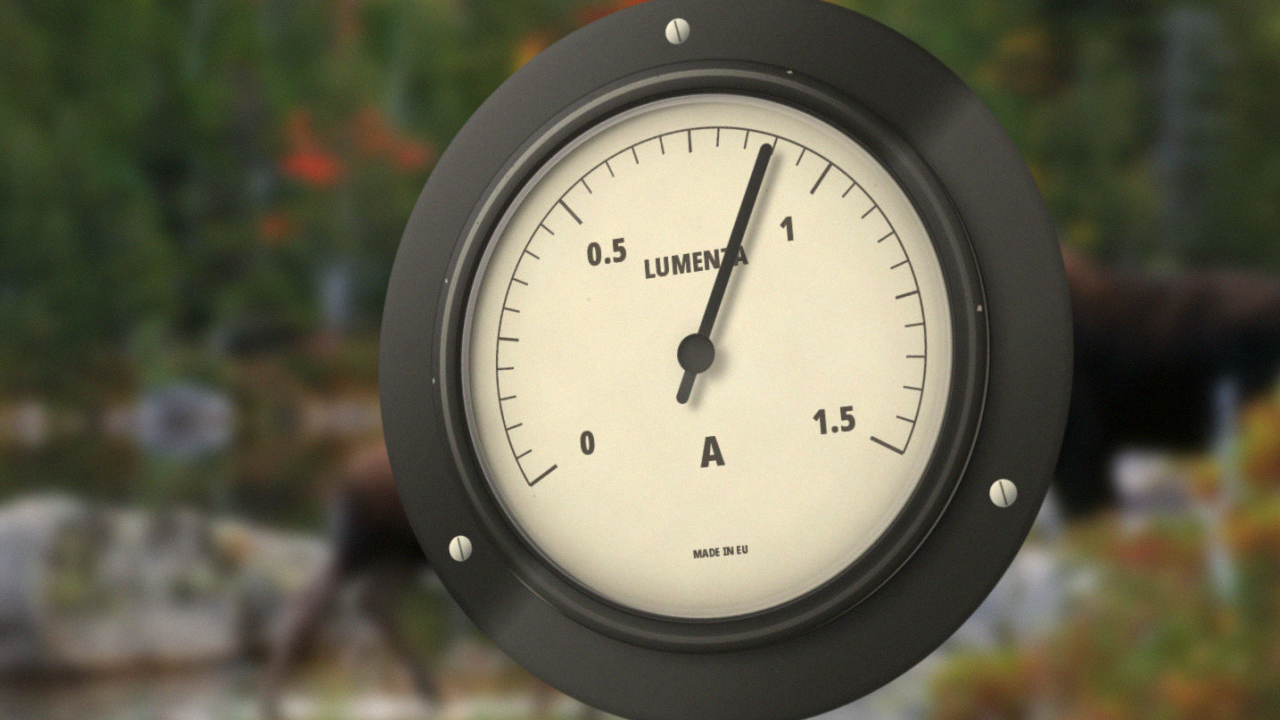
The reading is 0.9 A
